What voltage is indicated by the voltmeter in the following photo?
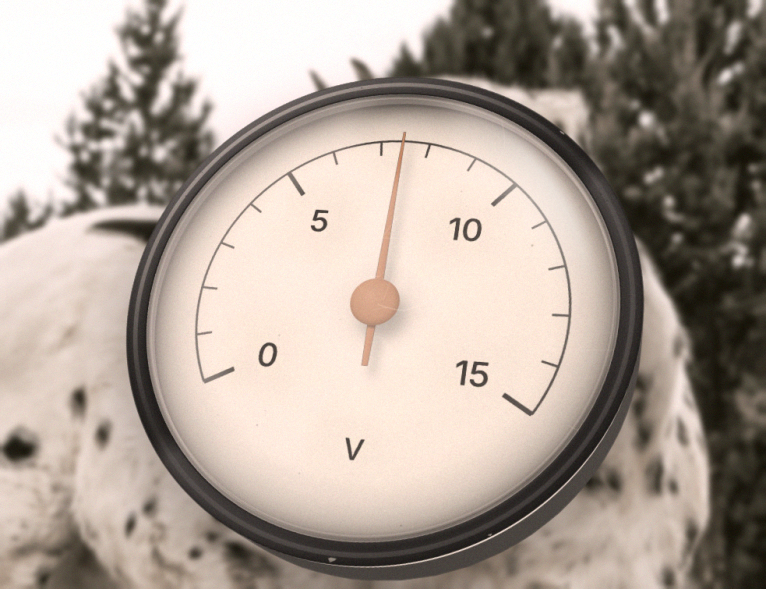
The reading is 7.5 V
